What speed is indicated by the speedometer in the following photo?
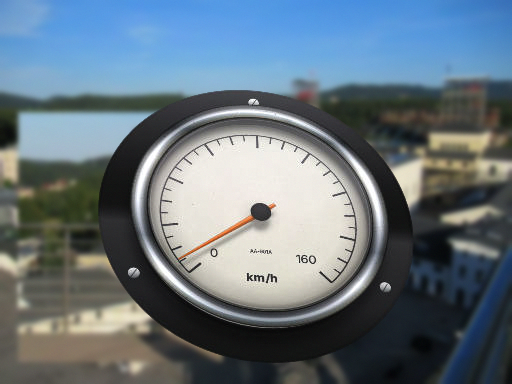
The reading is 5 km/h
